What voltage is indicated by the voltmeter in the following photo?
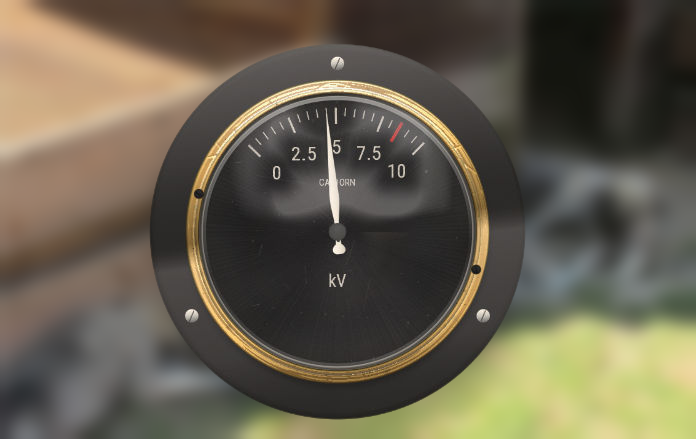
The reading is 4.5 kV
